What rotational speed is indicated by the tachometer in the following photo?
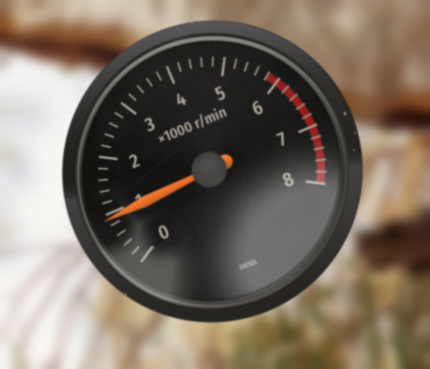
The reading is 900 rpm
